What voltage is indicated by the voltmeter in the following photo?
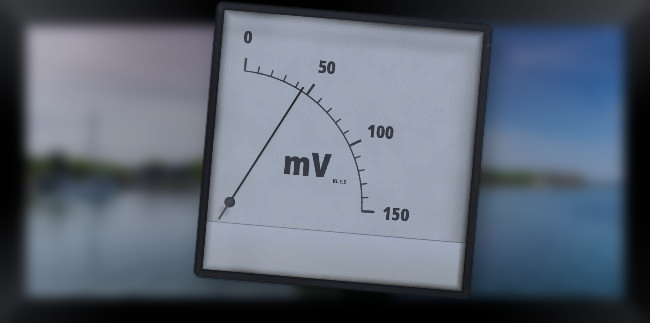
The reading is 45 mV
